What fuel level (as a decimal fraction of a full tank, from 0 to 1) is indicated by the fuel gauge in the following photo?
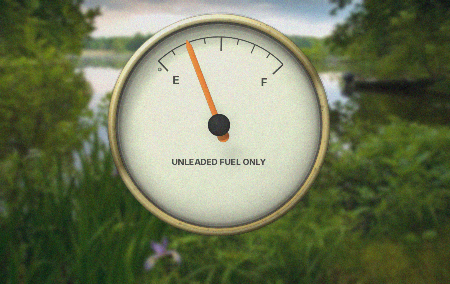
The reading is 0.25
